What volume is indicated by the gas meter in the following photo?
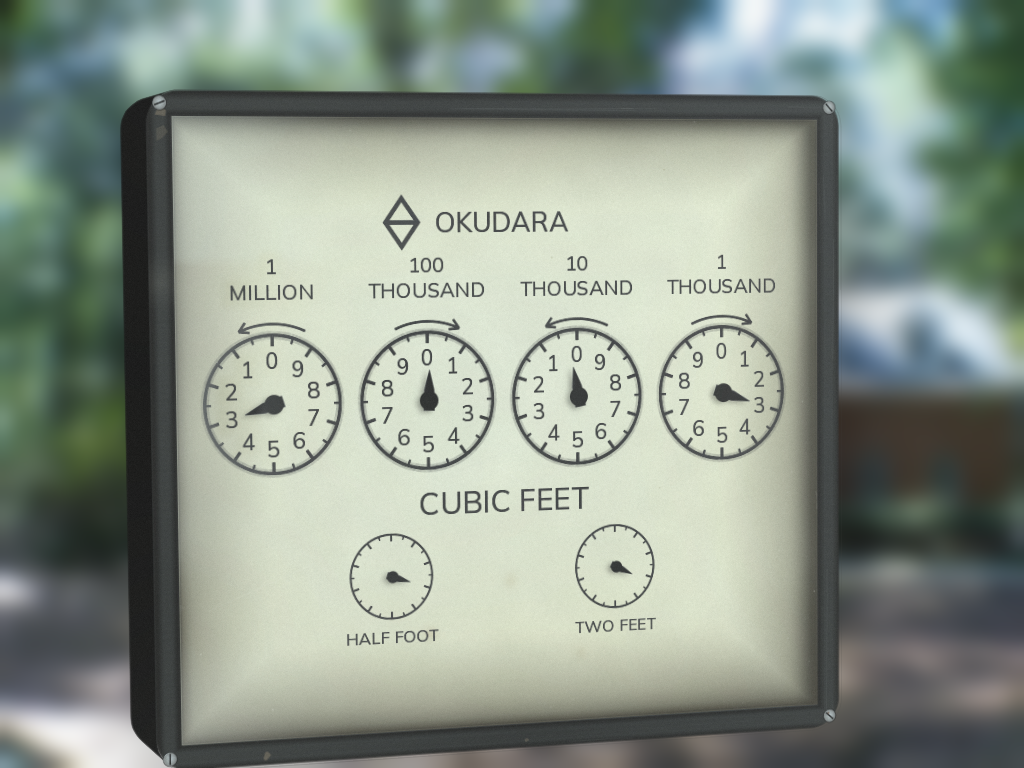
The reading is 300300 ft³
